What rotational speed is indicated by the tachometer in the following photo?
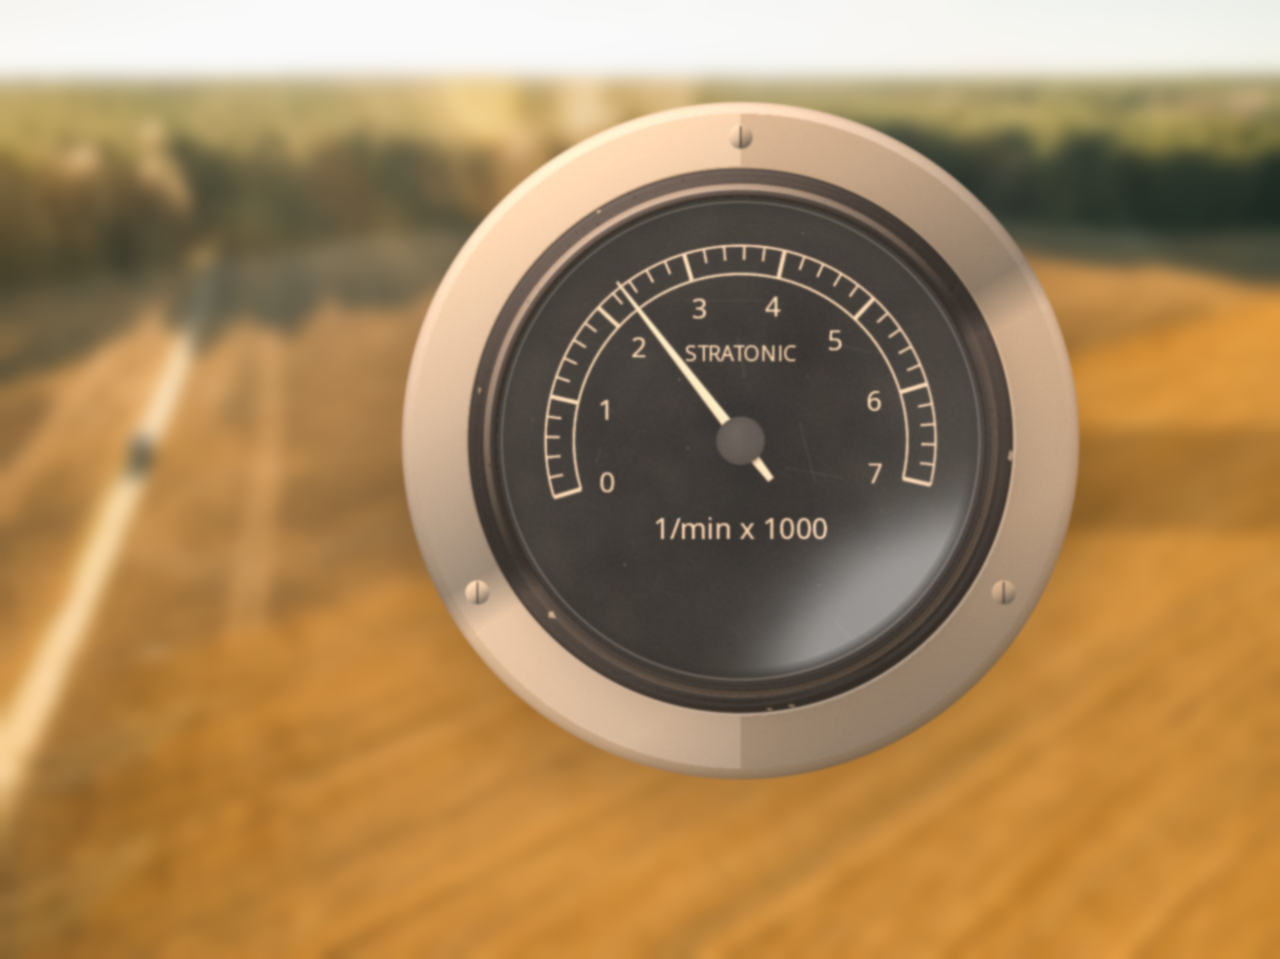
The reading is 2300 rpm
